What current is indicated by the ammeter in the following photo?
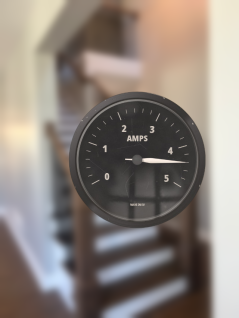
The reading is 4.4 A
